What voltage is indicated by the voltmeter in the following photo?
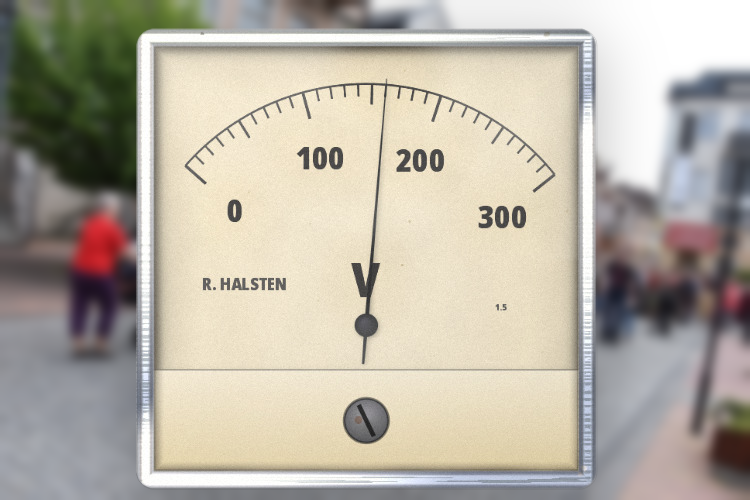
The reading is 160 V
